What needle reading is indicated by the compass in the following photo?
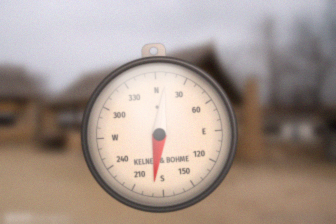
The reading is 190 °
